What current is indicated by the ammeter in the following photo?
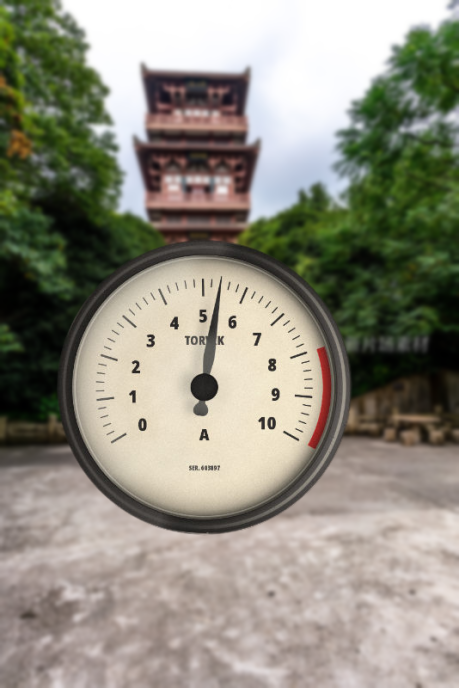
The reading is 5.4 A
